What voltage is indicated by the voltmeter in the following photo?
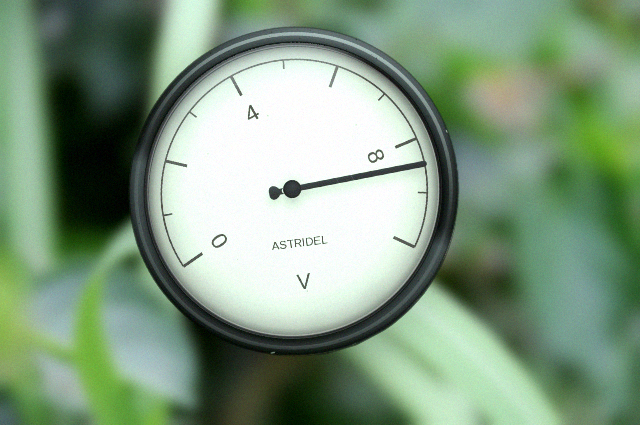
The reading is 8.5 V
